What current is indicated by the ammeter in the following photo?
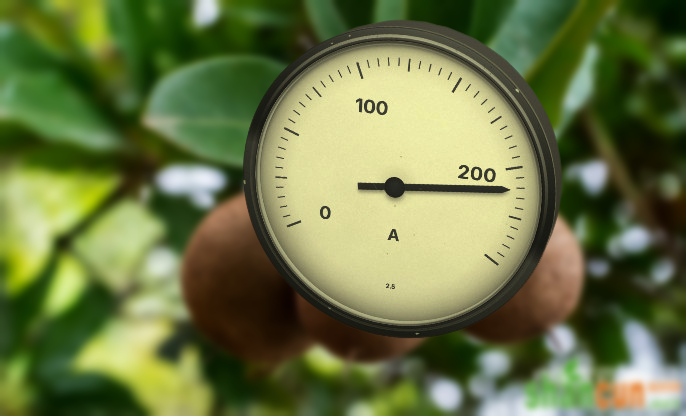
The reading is 210 A
